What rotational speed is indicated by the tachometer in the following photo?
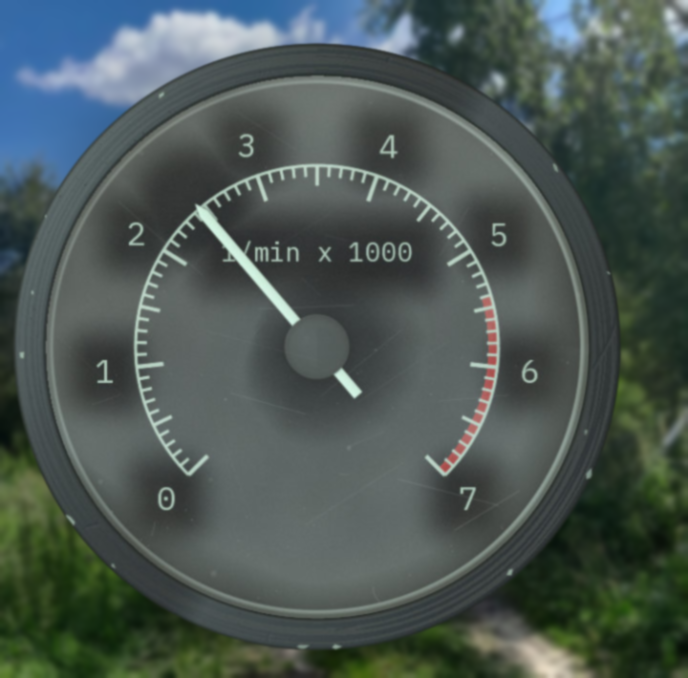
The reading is 2450 rpm
